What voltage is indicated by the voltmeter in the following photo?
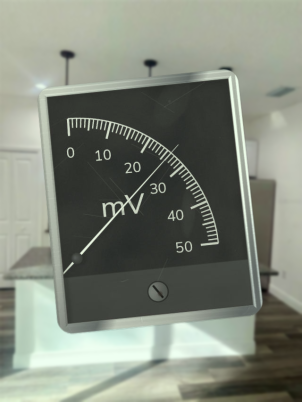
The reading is 26 mV
